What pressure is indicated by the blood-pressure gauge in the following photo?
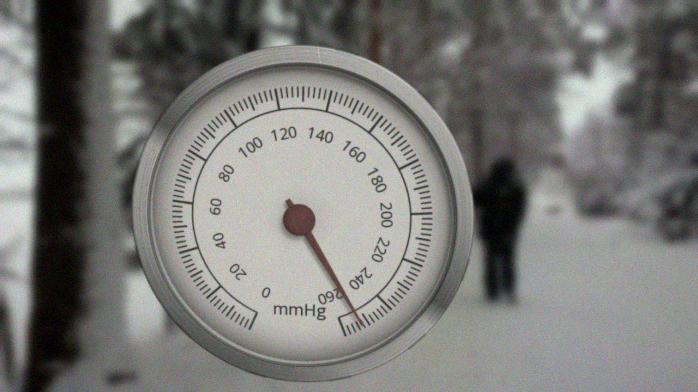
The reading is 252 mmHg
